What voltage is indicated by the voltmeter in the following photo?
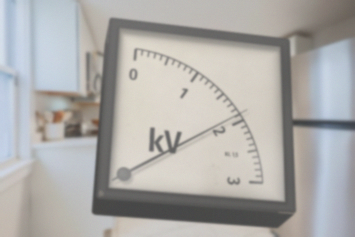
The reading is 1.9 kV
